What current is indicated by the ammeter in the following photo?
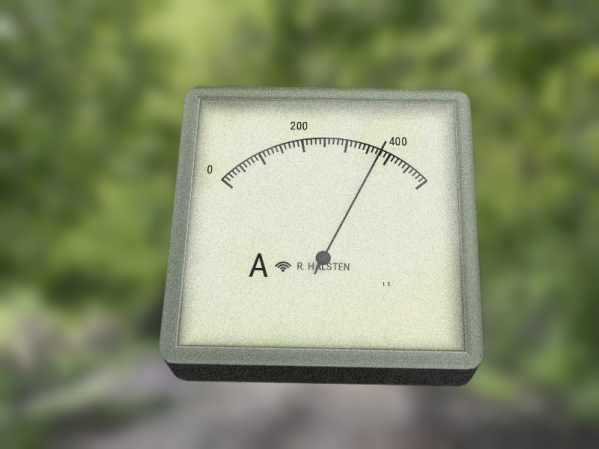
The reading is 380 A
